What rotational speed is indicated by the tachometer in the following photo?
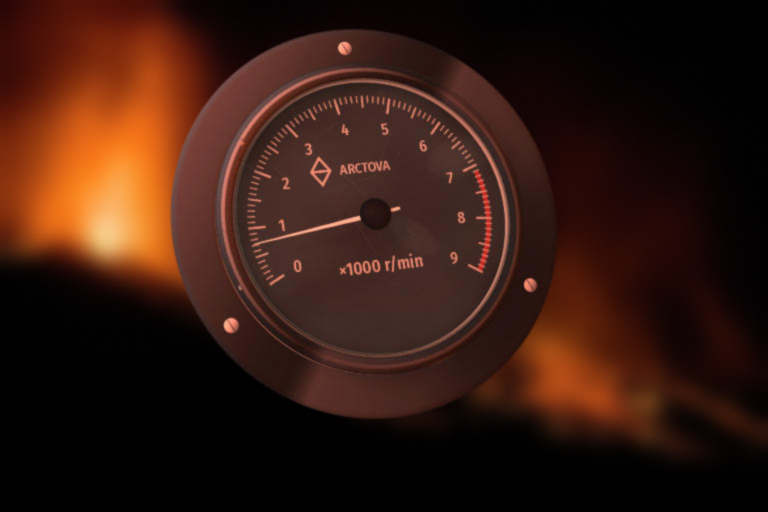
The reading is 700 rpm
